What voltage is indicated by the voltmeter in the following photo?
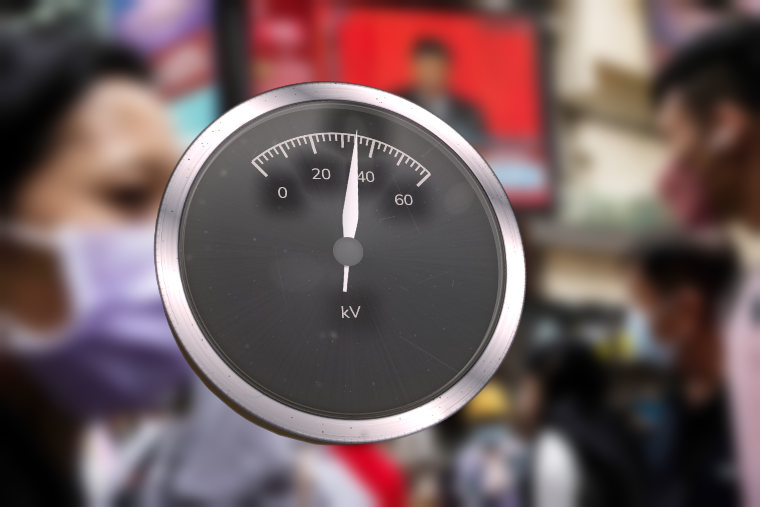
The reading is 34 kV
